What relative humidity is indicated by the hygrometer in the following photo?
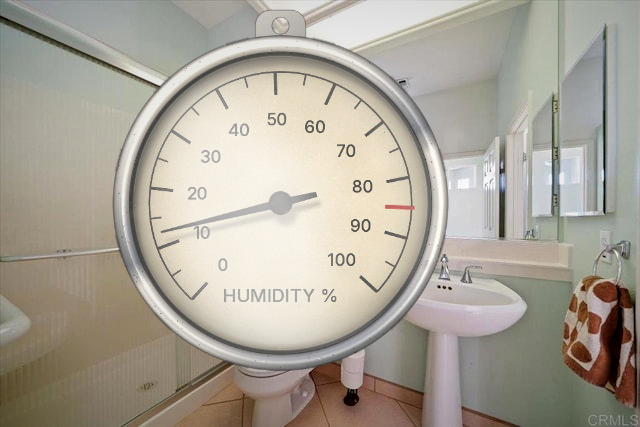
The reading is 12.5 %
